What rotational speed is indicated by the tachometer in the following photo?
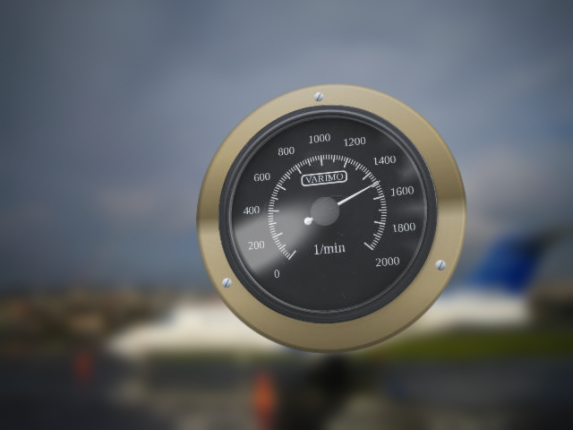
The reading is 1500 rpm
